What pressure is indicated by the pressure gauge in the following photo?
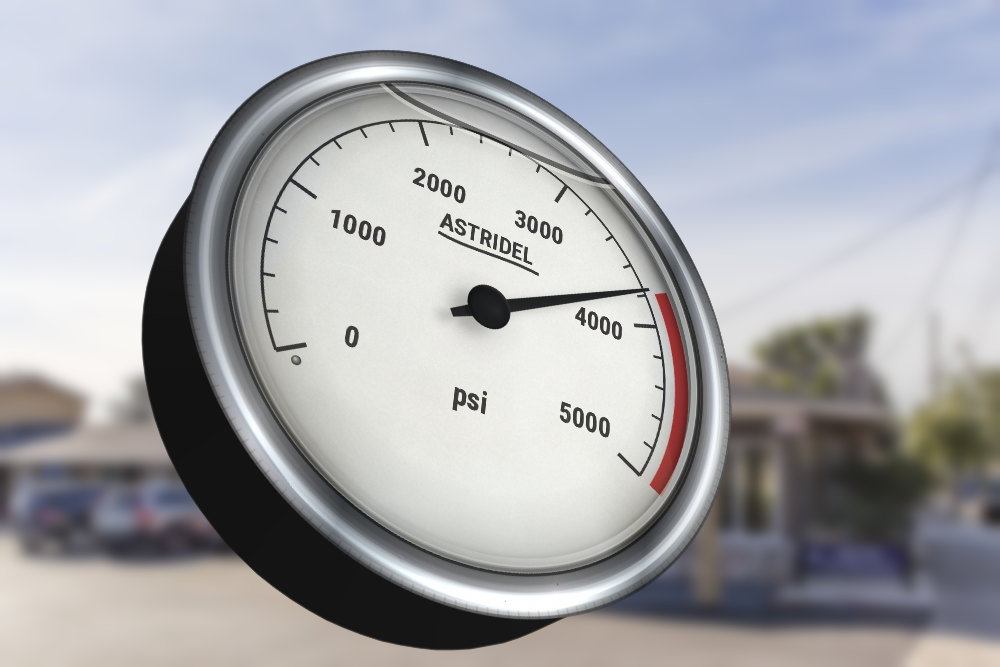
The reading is 3800 psi
